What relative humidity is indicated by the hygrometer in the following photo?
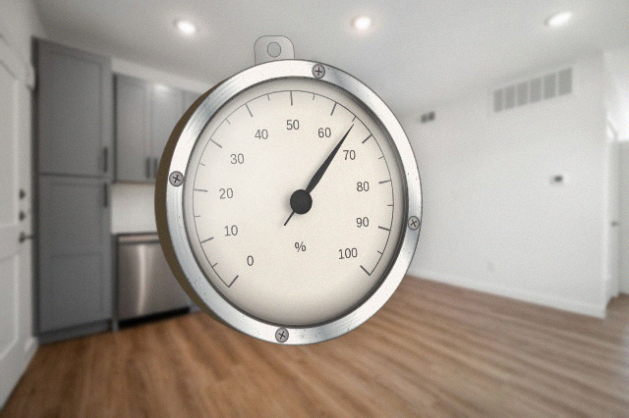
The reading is 65 %
